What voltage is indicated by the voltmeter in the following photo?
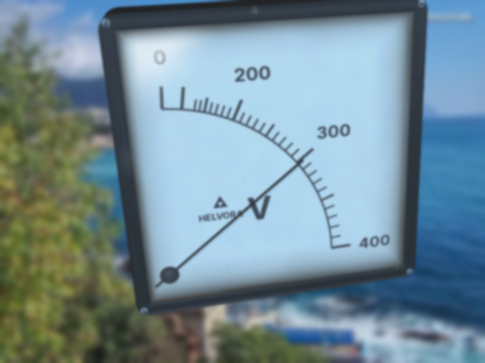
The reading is 300 V
